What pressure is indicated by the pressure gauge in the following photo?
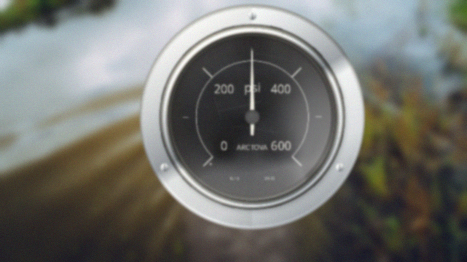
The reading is 300 psi
